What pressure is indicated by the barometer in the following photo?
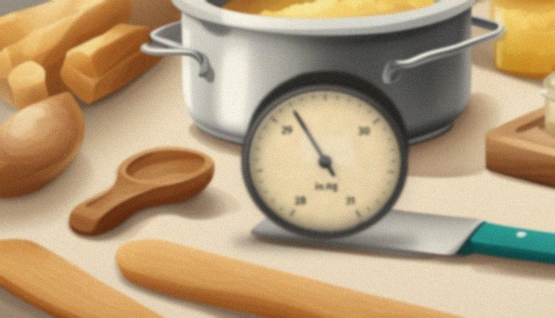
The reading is 29.2 inHg
